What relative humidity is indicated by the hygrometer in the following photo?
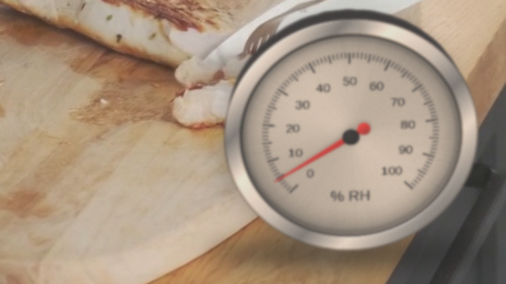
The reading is 5 %
